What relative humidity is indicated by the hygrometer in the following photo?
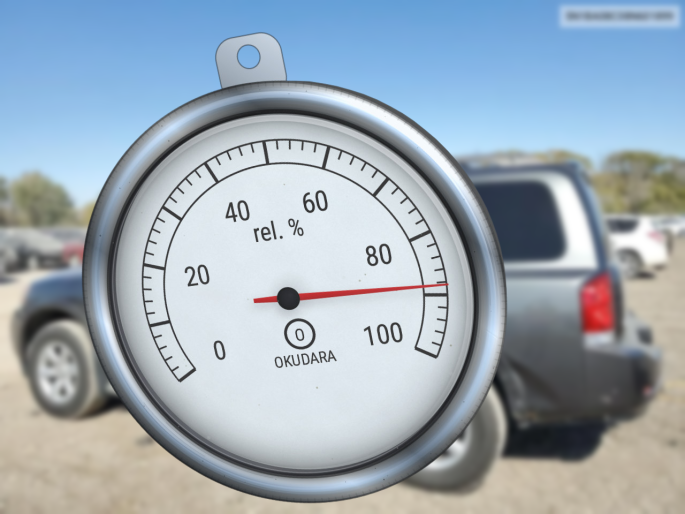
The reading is 88 %
